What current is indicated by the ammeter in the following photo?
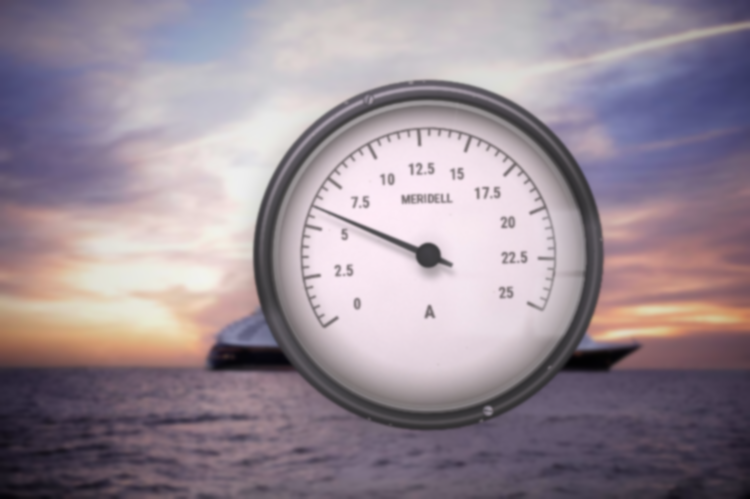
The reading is 6 A
